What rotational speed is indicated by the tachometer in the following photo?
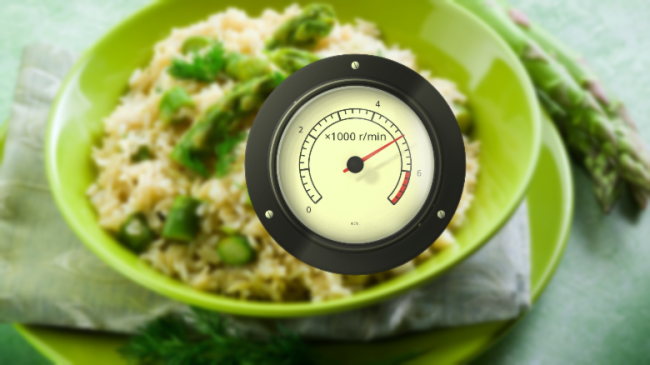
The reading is 5000 rpm
